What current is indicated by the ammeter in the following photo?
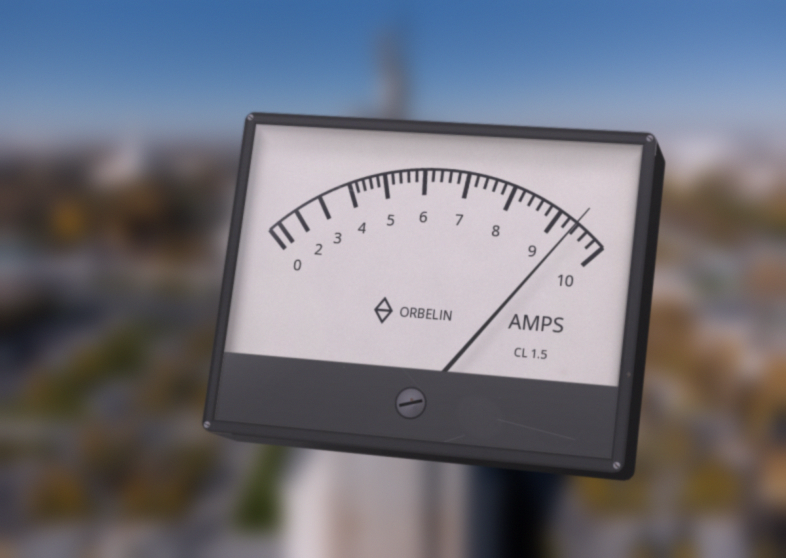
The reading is 9.4 A
